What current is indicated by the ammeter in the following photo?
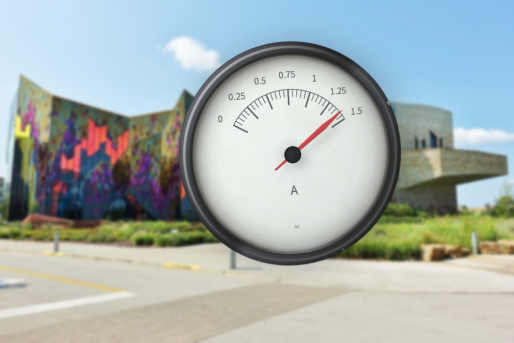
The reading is 1.4 A
